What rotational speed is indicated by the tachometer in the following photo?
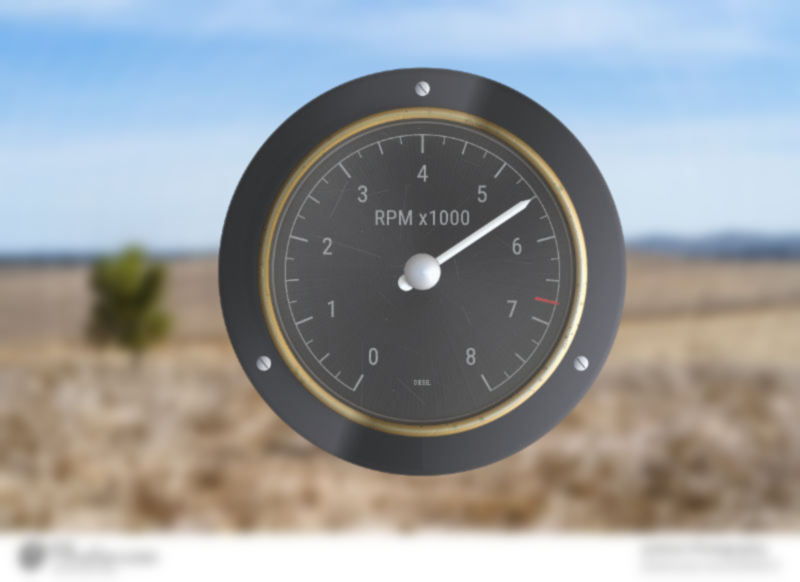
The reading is 5500 rpm
